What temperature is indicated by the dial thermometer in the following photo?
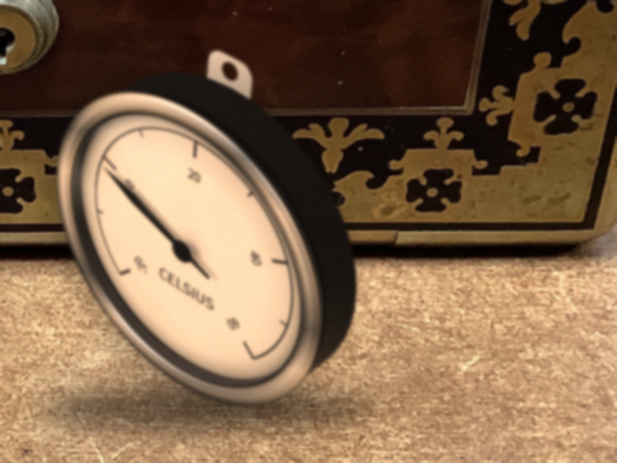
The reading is 0 °C
